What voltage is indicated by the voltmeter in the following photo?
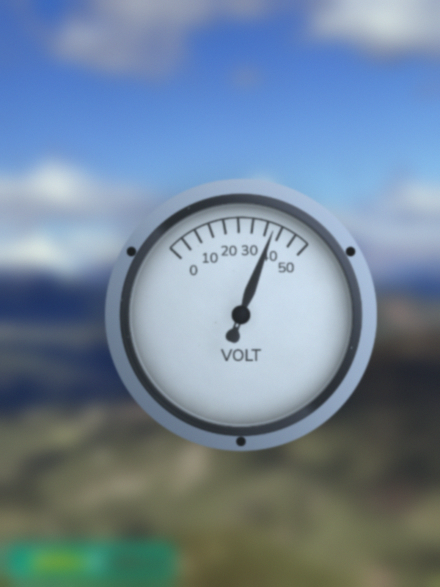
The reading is 37.5 V
